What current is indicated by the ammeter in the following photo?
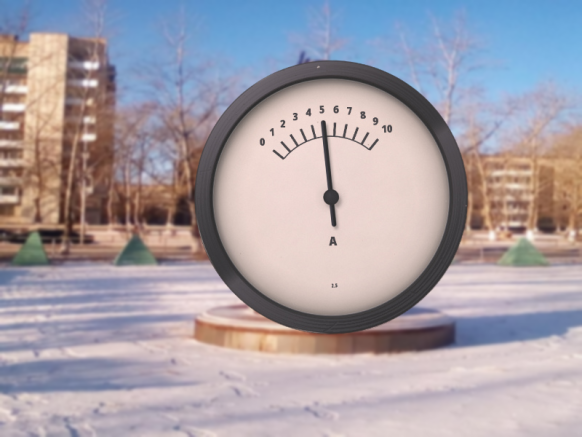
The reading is 5 A
